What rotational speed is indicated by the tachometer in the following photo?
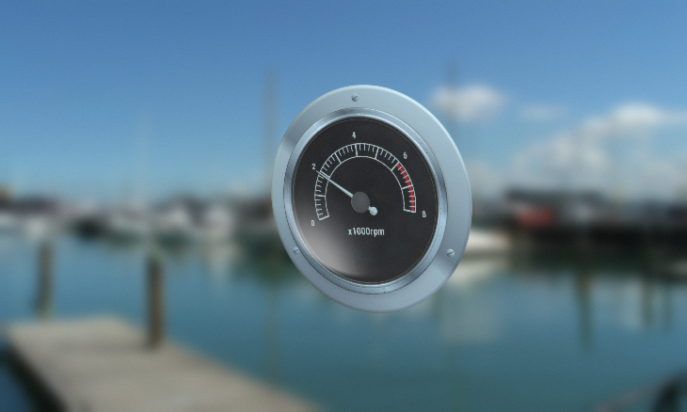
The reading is 2000 rpm
